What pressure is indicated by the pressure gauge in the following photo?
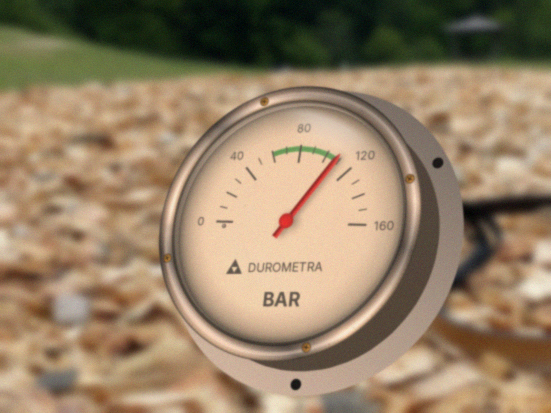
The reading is 110 bar
